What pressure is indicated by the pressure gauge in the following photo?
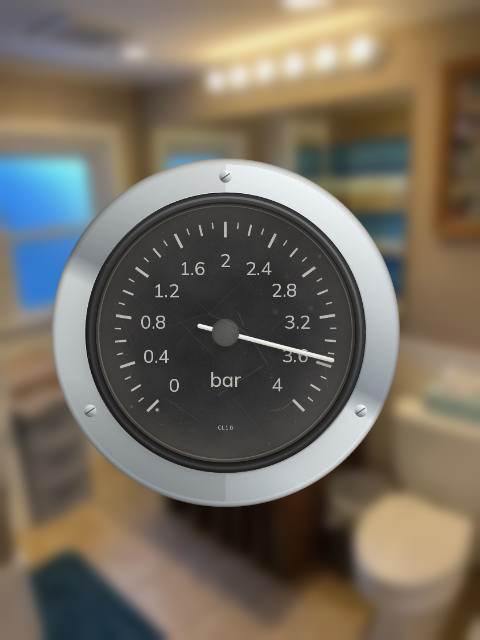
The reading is 3.55 bar
